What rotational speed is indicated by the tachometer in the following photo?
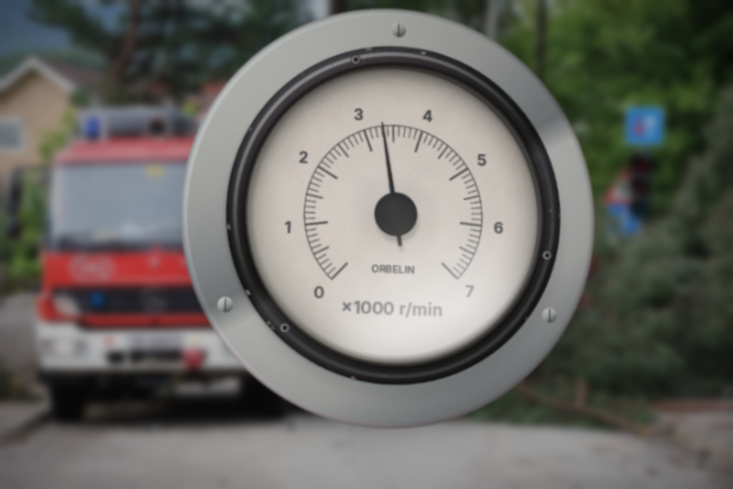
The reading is 3300 rpm
